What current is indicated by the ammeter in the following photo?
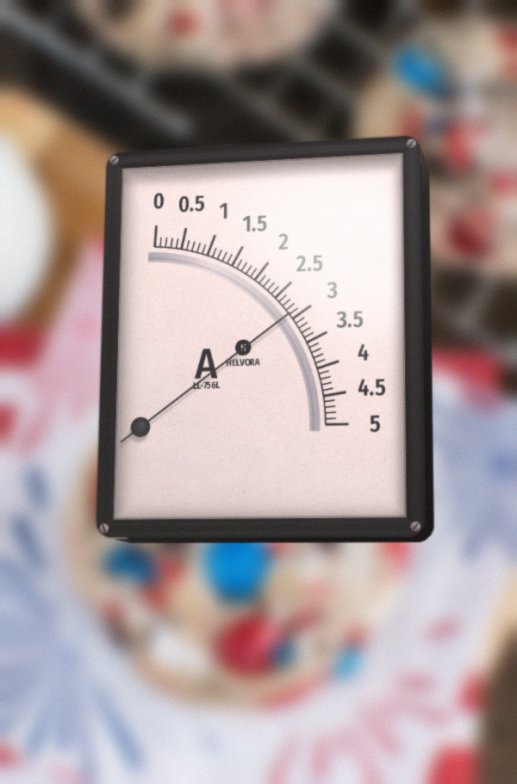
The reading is 2.9 A
